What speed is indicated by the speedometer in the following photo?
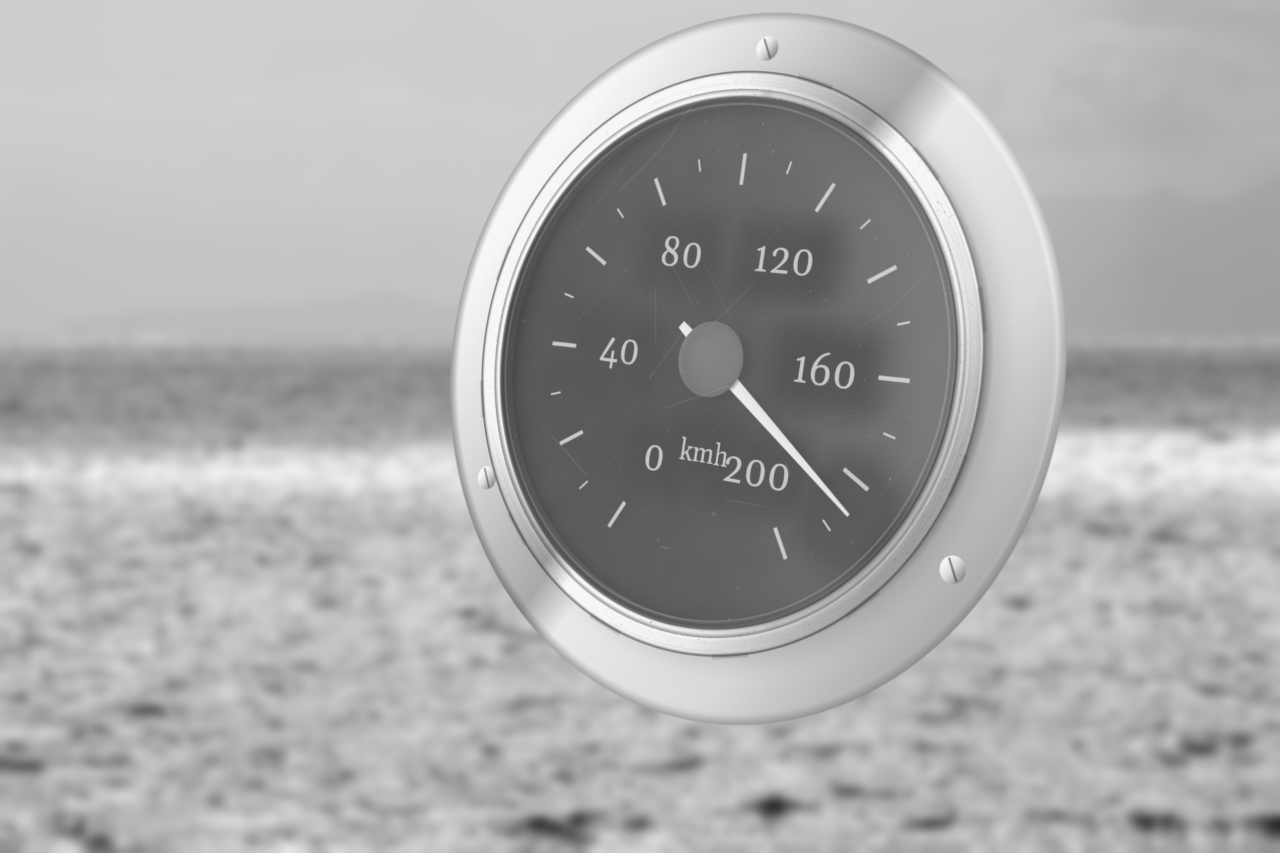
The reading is 185 km/h
